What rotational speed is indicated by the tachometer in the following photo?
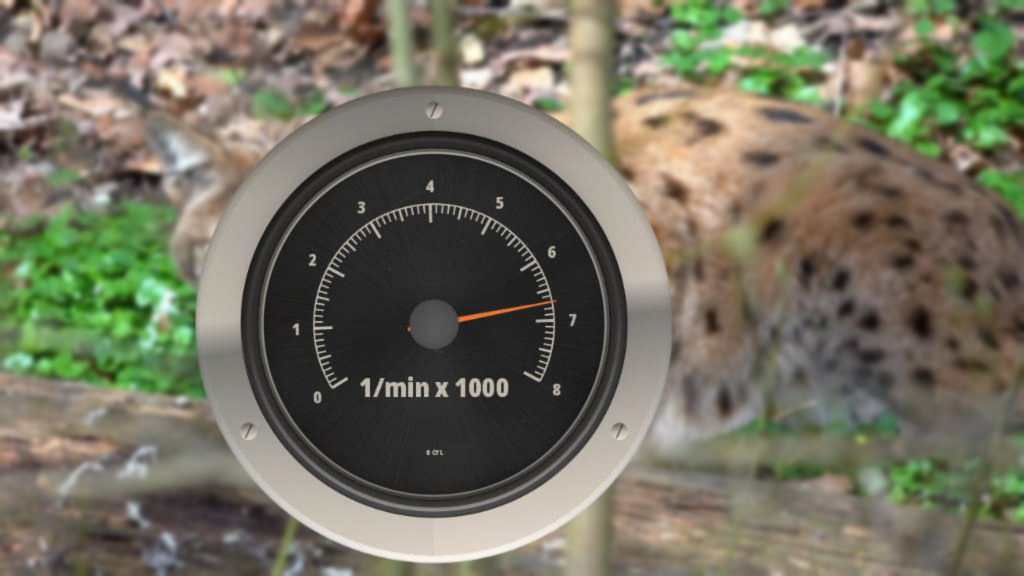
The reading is 6700 rpm
